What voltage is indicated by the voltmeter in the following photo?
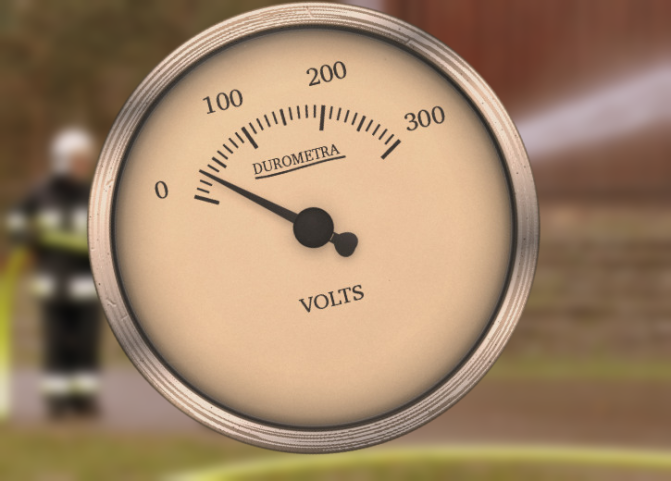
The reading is 30 V
